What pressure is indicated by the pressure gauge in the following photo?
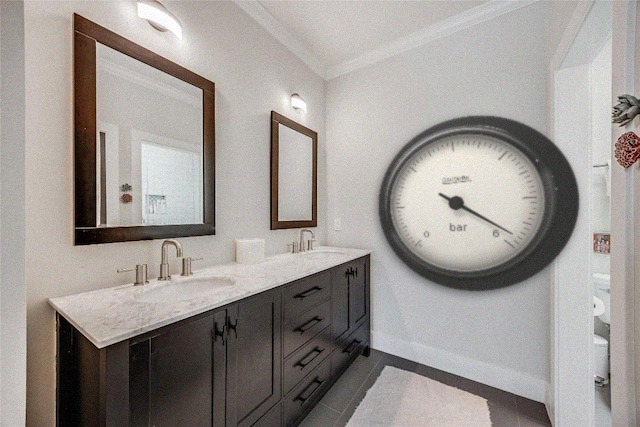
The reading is 5.8 bar
